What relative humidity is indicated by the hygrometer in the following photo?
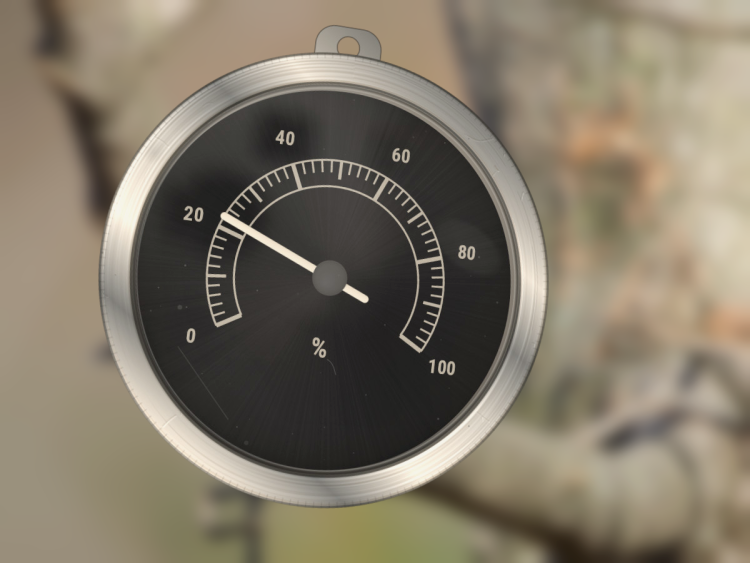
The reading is 22 %
